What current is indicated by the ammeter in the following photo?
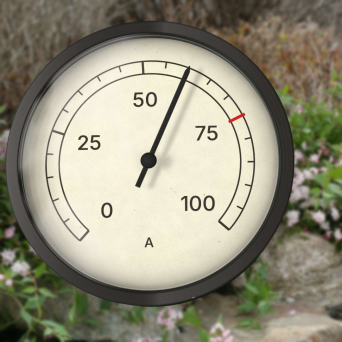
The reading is 60 A
